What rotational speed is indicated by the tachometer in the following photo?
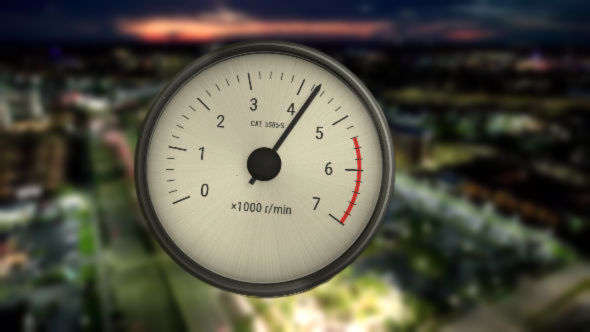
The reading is 4300 rpm
